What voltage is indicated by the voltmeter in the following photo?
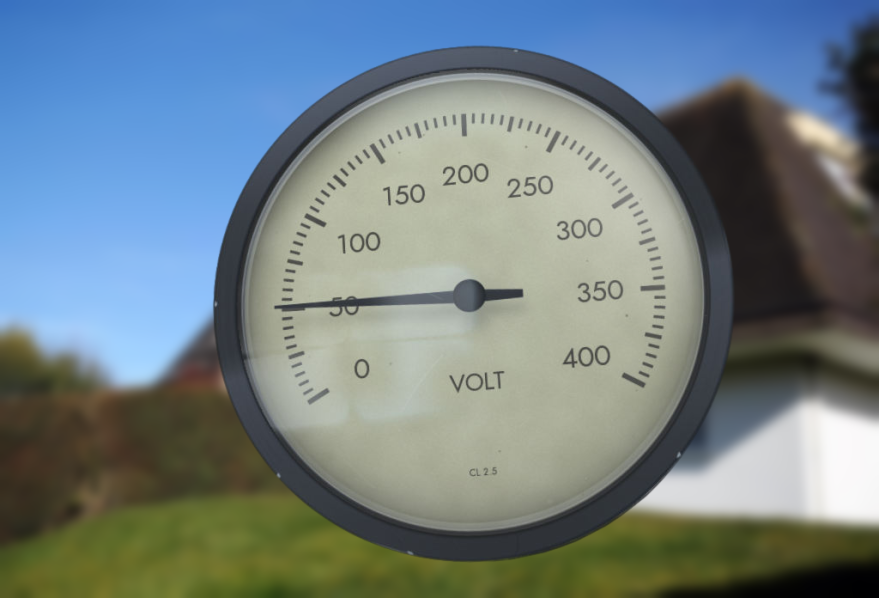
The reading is 50 V
